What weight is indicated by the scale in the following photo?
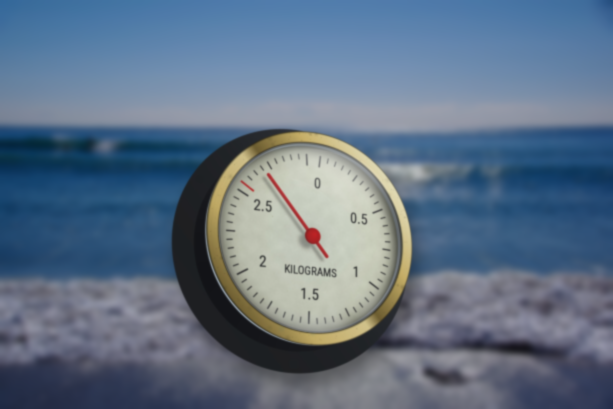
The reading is 2.7 kg
